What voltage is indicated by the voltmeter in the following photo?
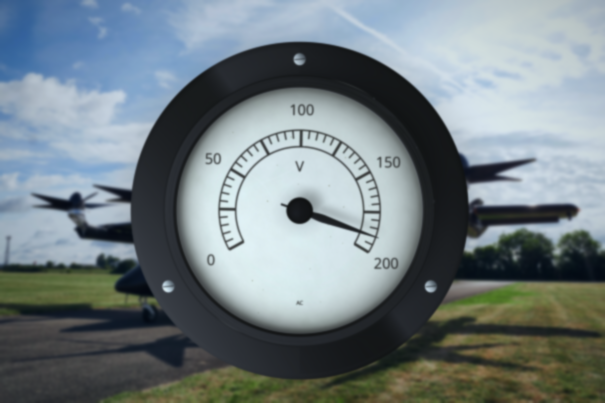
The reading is 190 V
